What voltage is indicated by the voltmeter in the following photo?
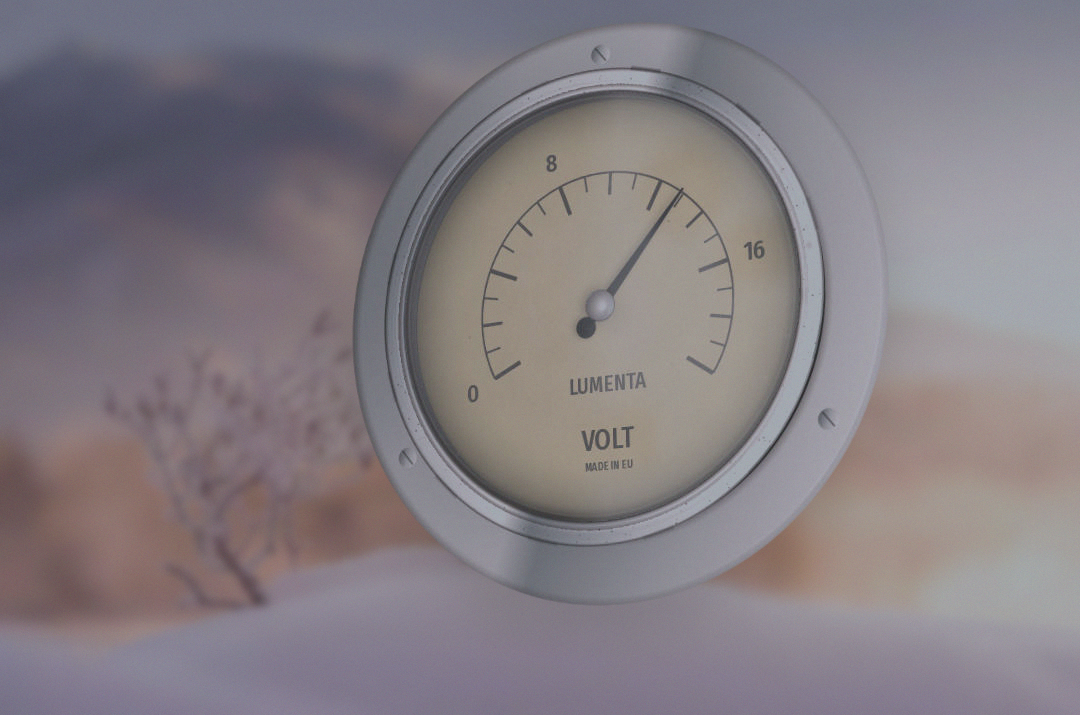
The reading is 13 V
